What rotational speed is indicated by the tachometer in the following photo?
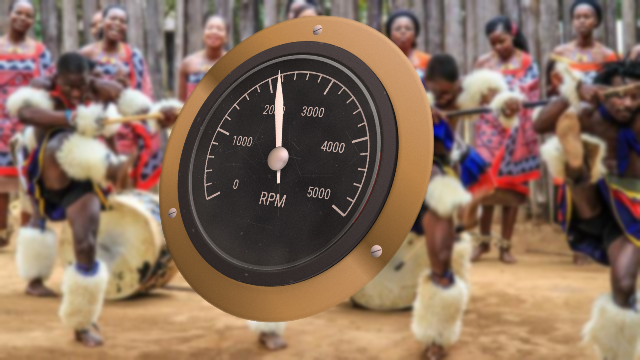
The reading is 2200 rpm
